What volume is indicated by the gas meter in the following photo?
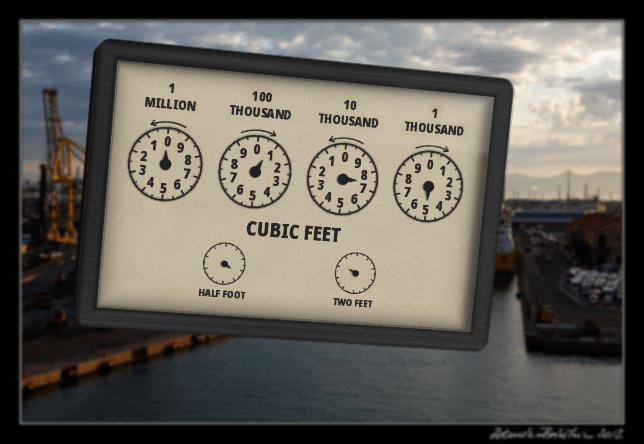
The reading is 7500 ft³
